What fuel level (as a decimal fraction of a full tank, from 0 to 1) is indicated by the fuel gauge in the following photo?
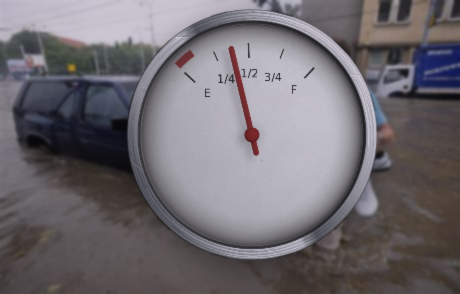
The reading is 0.375
